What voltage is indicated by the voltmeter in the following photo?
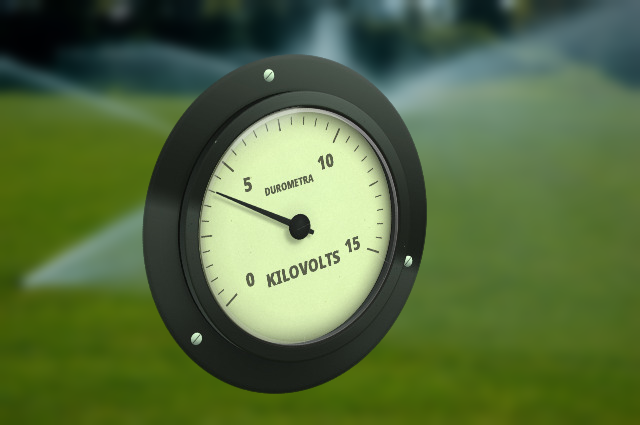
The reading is 4 kV
